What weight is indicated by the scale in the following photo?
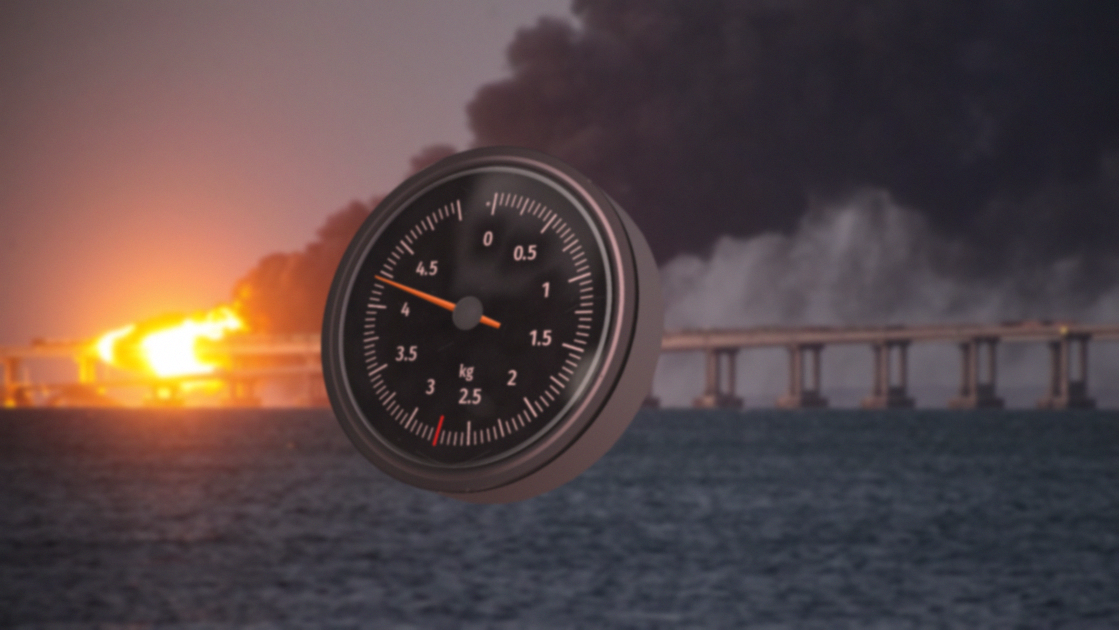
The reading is 4.2 kg
